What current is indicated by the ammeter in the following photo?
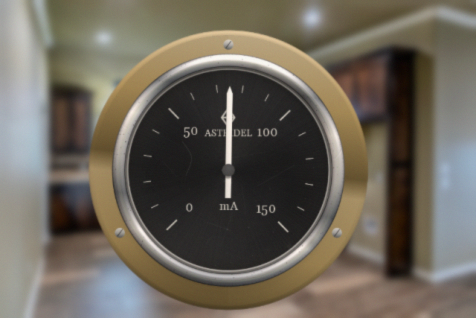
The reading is 75 mA
